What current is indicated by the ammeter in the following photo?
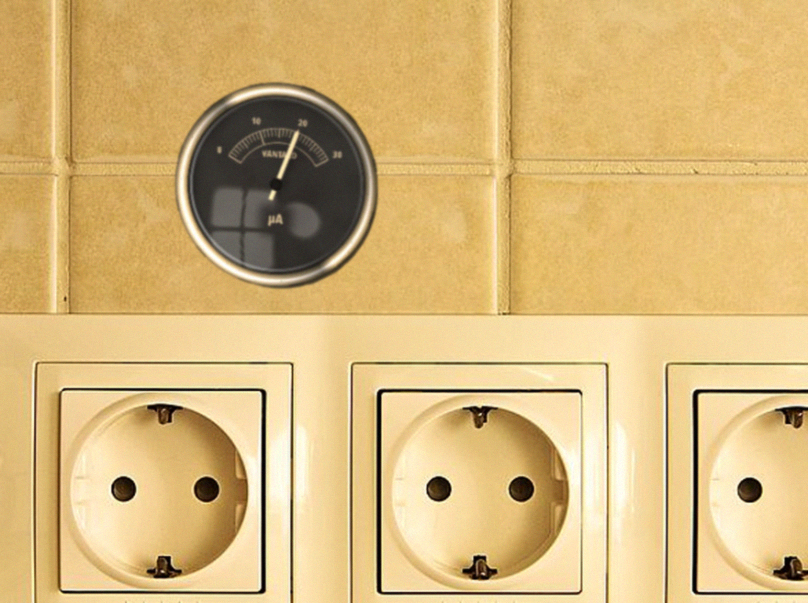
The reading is 20 µA
